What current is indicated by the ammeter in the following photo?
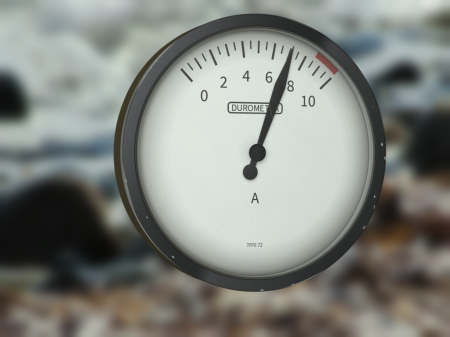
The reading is 7 A
